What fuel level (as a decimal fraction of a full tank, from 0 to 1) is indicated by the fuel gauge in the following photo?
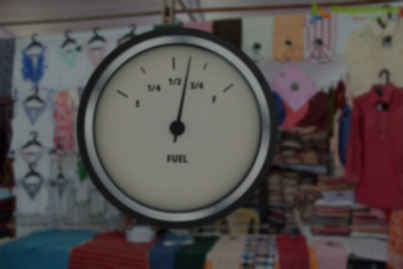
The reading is 0.625
